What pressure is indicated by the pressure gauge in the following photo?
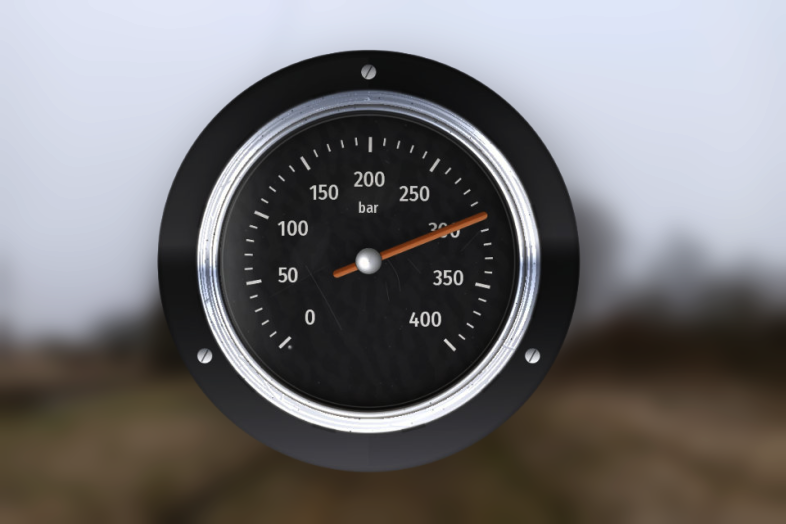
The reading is 300 bar
